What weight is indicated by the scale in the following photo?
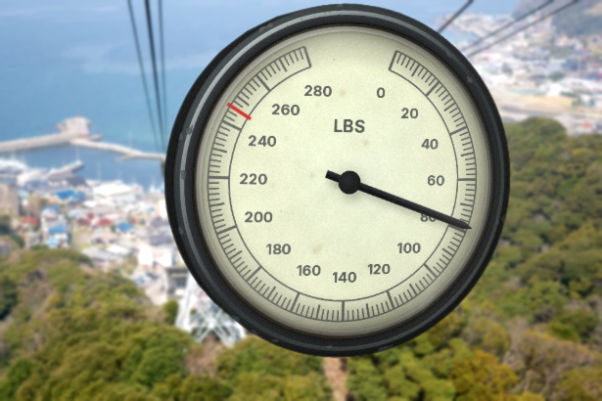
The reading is 78 lb
